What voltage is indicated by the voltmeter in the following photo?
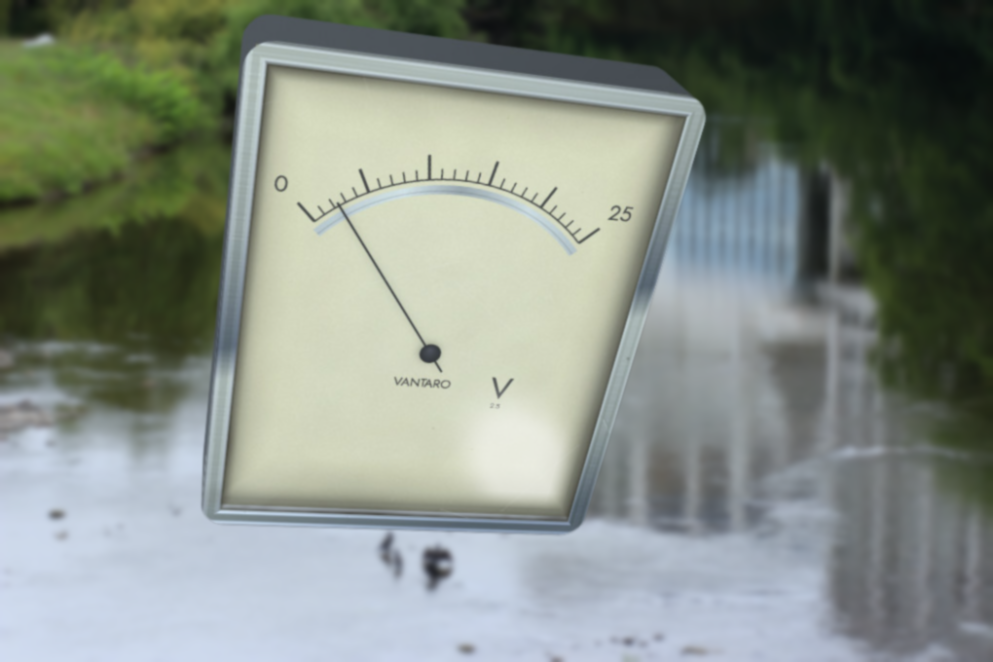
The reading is 2.5 V
